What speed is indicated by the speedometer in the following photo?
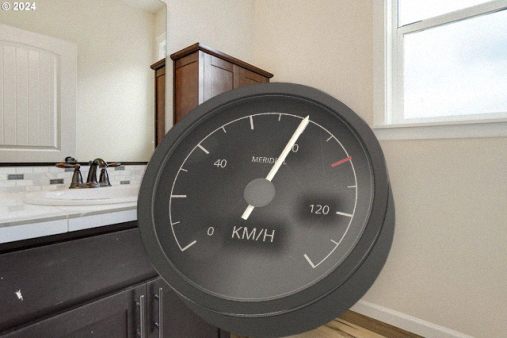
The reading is 80 km/h
